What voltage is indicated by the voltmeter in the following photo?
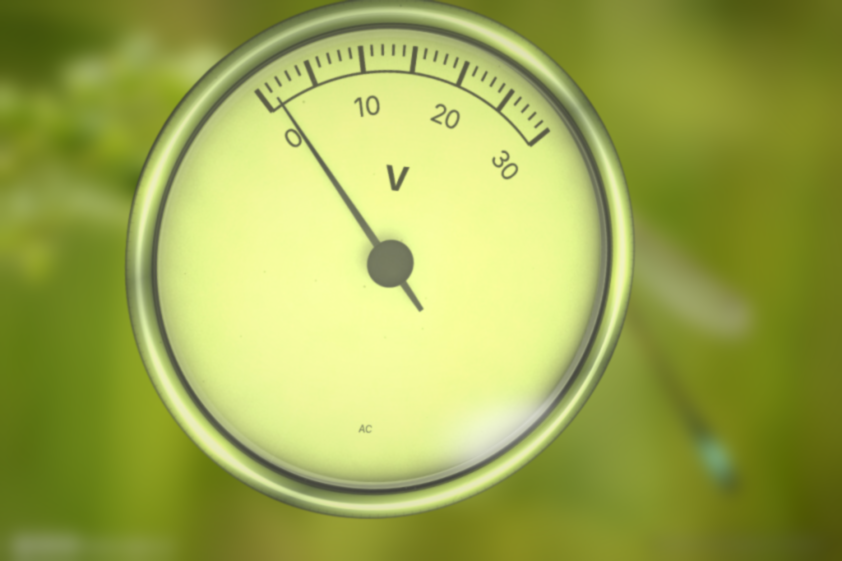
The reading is 1 V
